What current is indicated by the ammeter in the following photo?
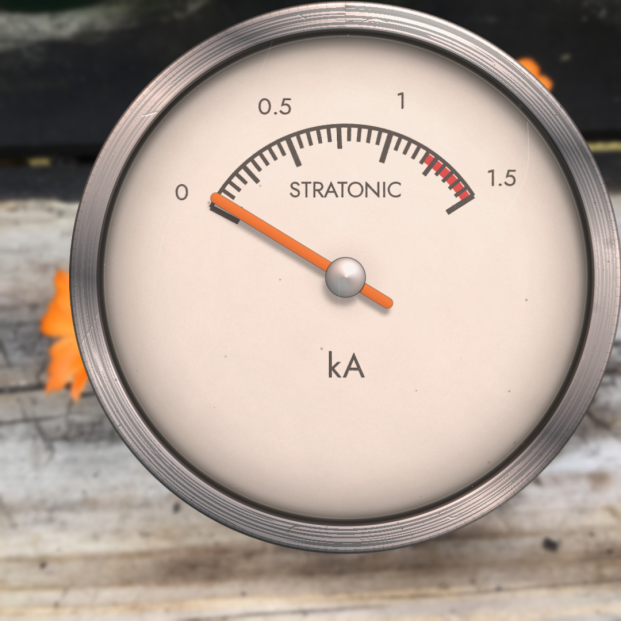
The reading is 0.05 kA
